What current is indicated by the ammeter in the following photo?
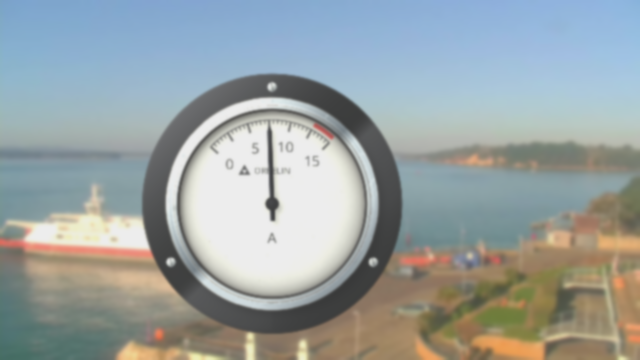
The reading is 7.5 A
